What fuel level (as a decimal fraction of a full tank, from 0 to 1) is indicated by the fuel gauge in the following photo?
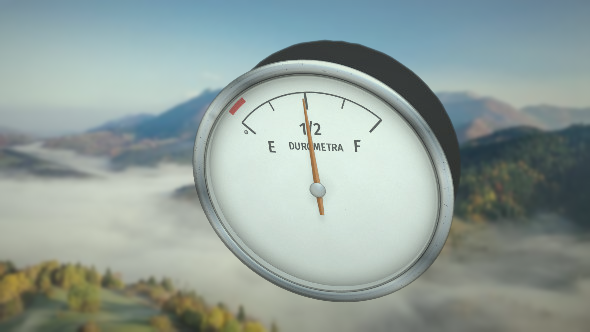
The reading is 0.5
